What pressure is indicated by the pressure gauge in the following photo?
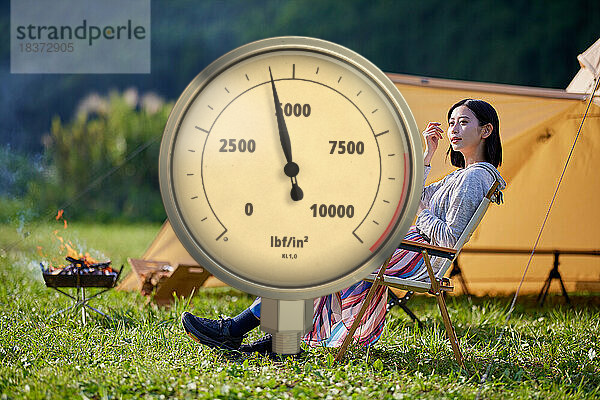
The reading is 4500 psi
